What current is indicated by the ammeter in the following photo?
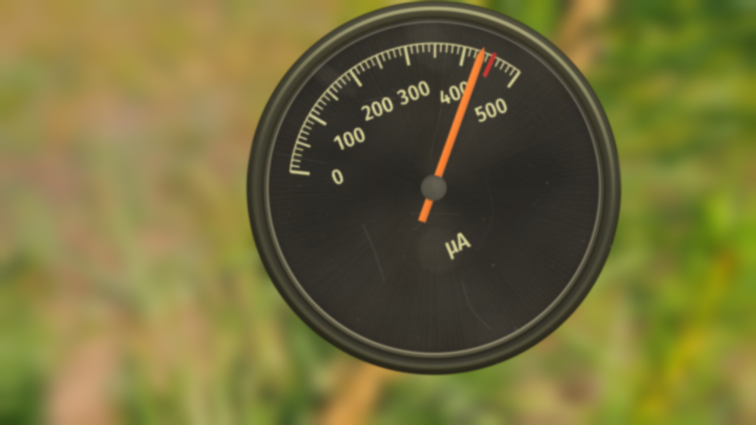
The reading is 430 µA
